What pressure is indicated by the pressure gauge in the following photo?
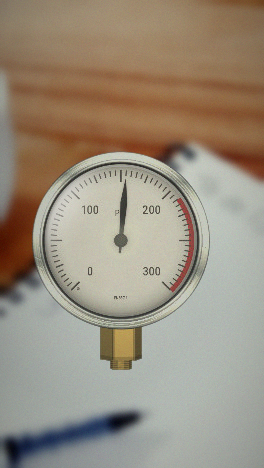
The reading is 155 psi
